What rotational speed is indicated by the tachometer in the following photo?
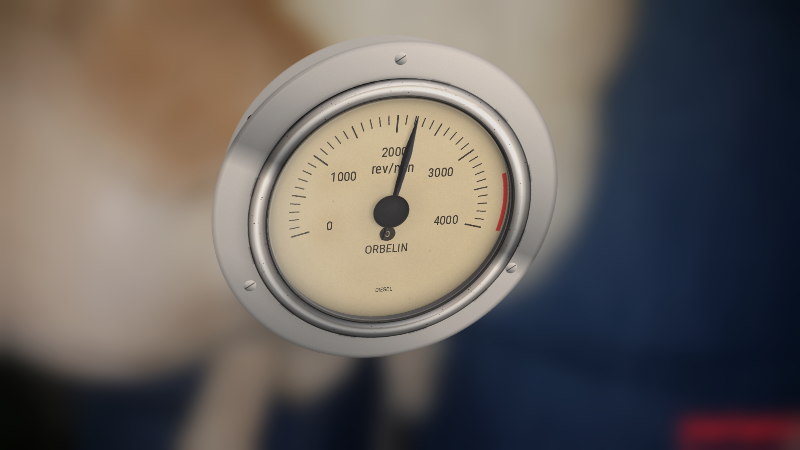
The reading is 2200 rpm
